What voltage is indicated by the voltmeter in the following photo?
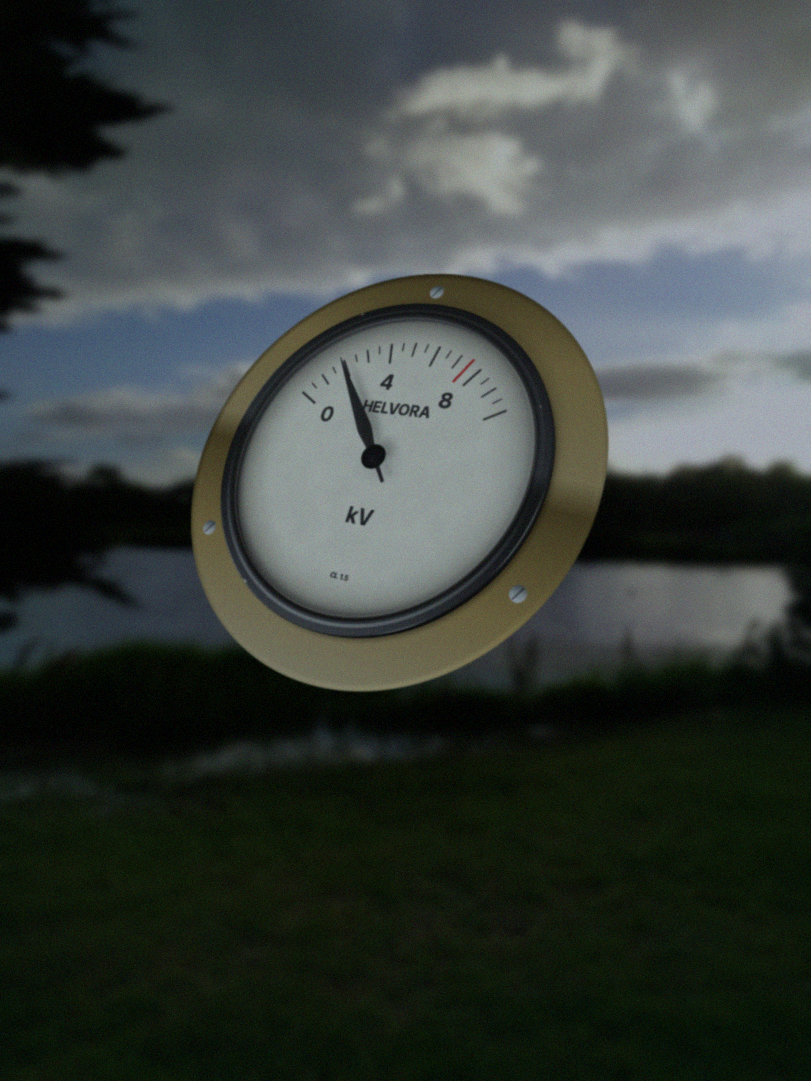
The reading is 2 kV
